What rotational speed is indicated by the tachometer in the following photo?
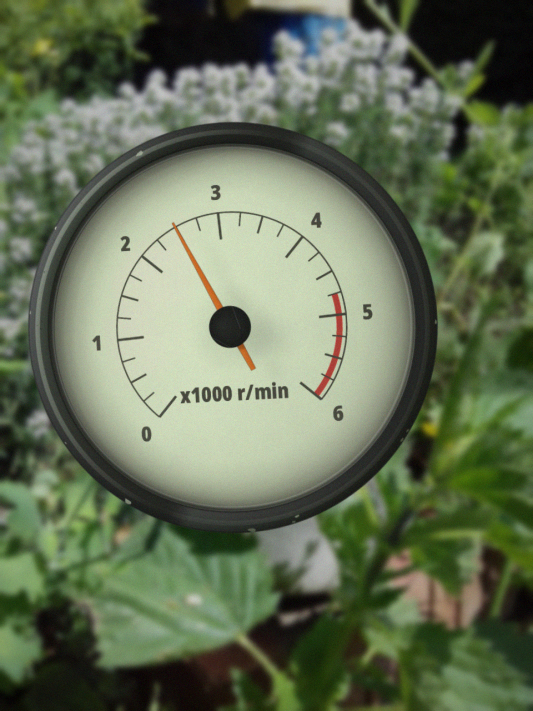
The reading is 2500 rpm
